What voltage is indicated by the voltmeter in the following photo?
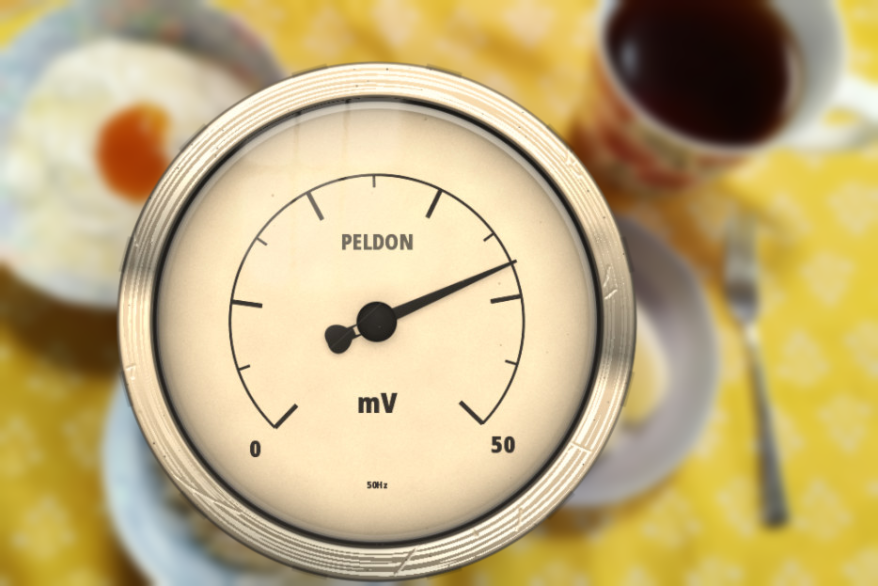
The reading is 37.5 mV
